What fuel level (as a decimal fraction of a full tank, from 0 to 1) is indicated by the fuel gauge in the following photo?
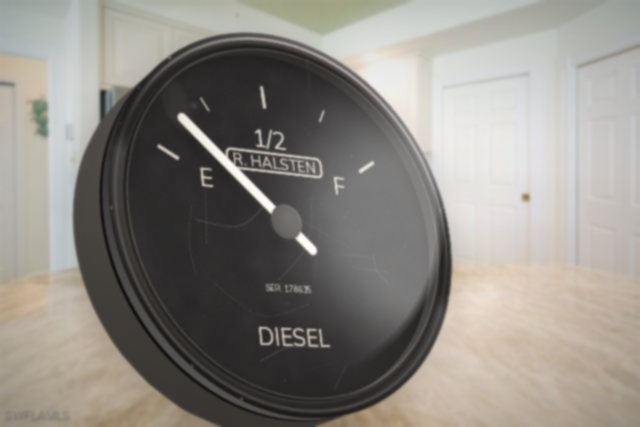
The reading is 0.125
